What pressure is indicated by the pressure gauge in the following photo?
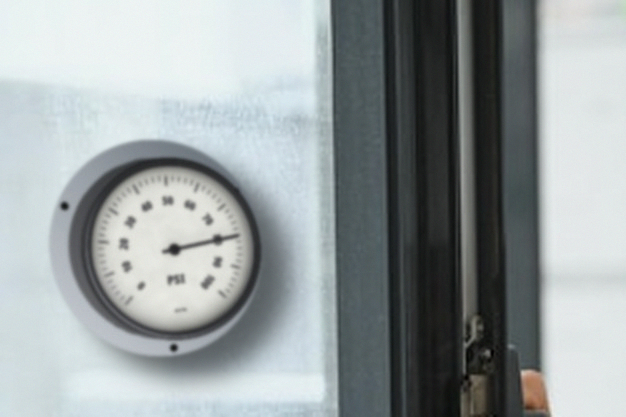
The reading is 80 psi
